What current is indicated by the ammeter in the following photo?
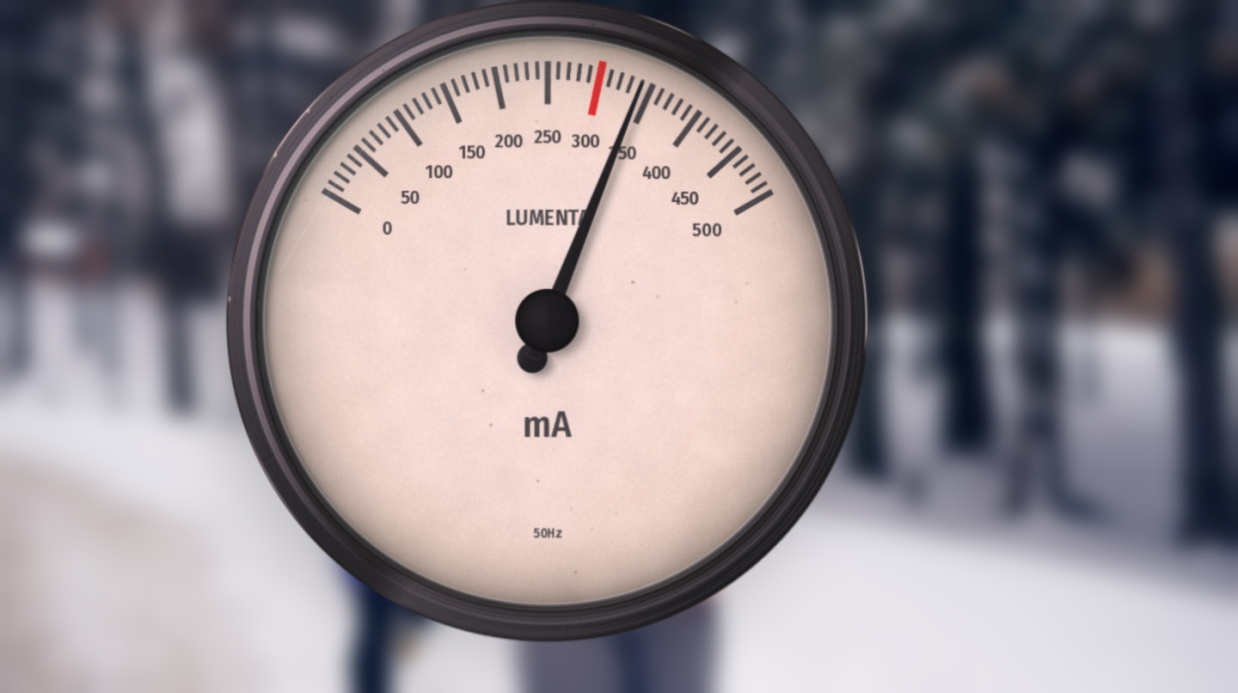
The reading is 340 mA
